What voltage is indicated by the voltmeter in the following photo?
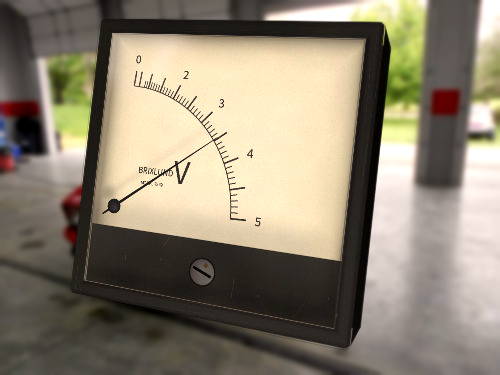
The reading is 3.5 V
